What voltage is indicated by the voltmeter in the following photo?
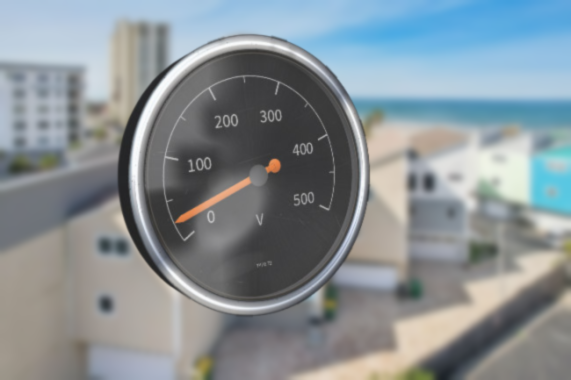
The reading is 25 V
